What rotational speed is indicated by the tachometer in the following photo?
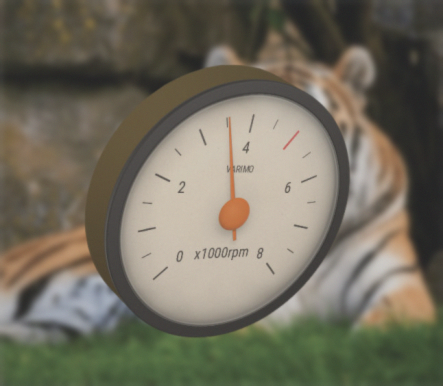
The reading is 3500 rpm
